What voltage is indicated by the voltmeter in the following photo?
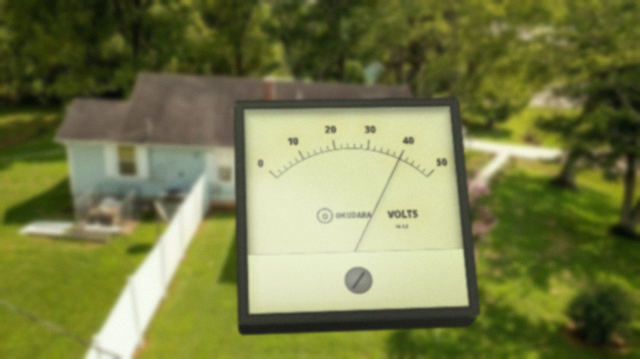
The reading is 40 V
